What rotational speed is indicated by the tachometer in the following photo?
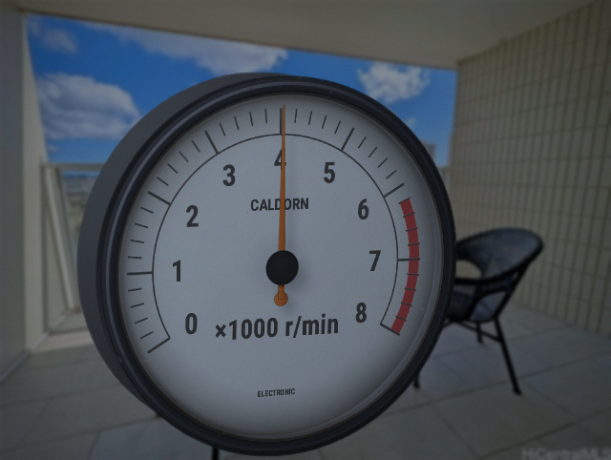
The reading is 4000 rpm
